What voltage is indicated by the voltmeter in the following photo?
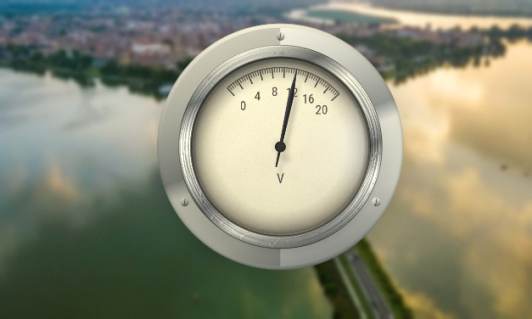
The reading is 12 V
